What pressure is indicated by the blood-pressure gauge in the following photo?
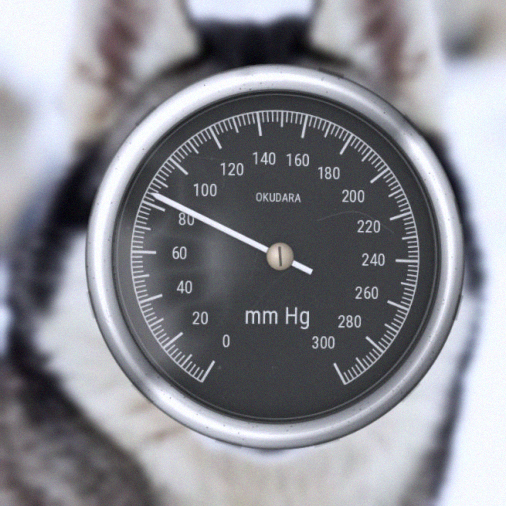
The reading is 84 mmHg
